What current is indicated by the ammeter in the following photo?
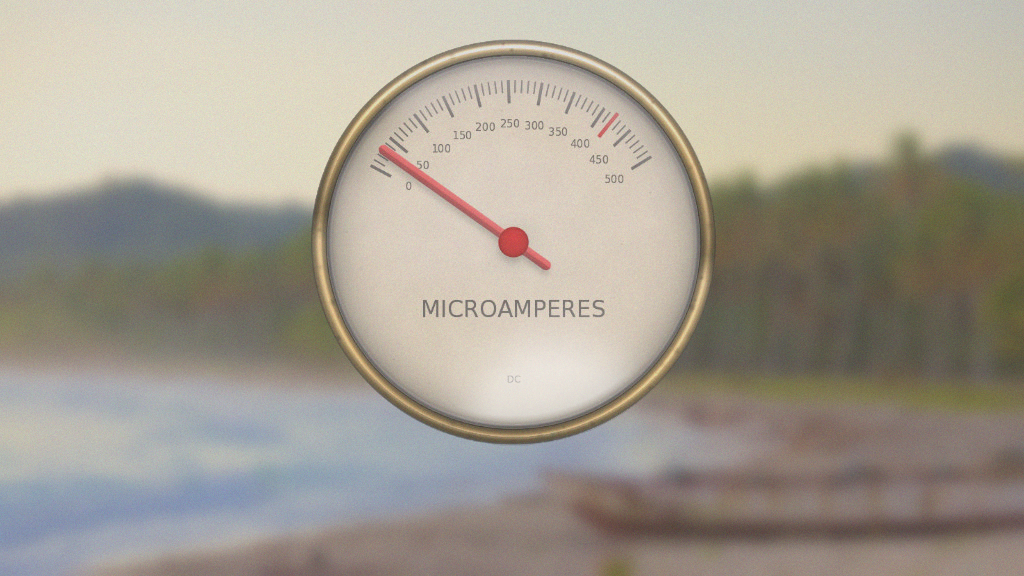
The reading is 30 µA
